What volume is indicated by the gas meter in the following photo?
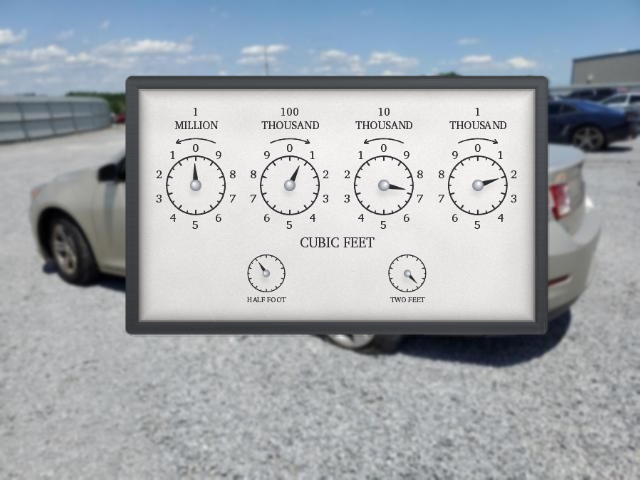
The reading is 7200 ft³
